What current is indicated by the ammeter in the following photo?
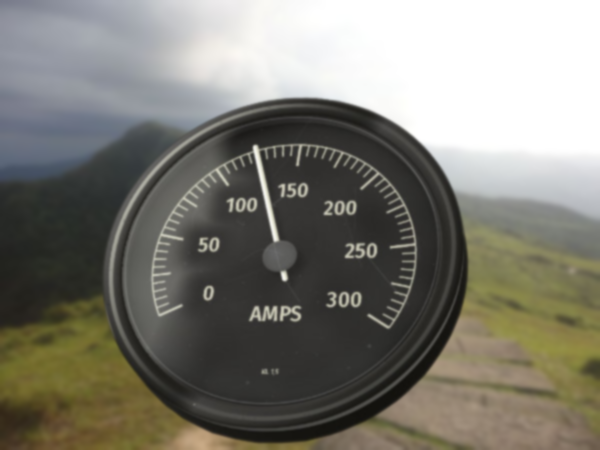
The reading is 125 A
